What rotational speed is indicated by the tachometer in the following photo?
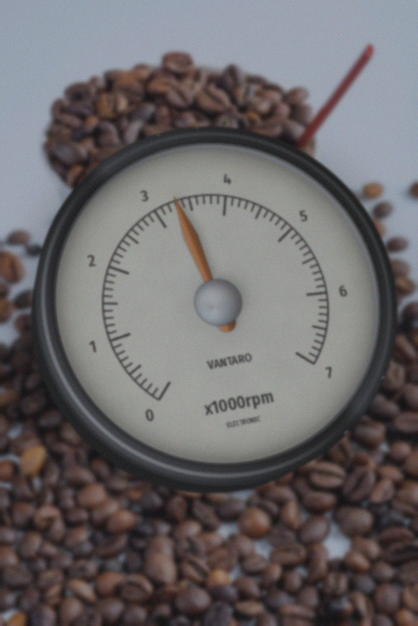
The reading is 3300 rpm
